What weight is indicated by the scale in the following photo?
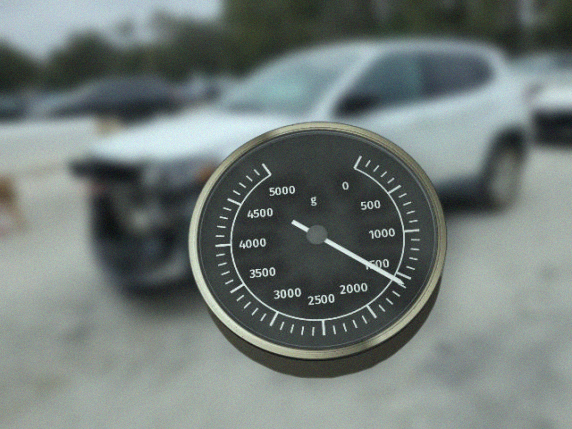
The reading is 1600 g
